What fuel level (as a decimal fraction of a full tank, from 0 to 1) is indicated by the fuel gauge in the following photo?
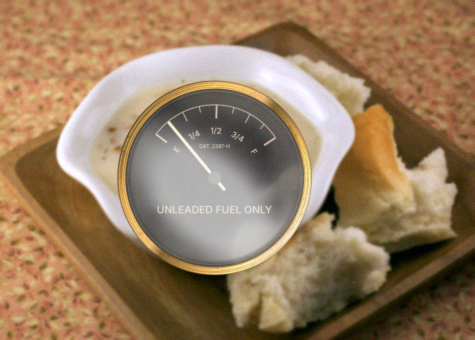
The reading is 0.125
